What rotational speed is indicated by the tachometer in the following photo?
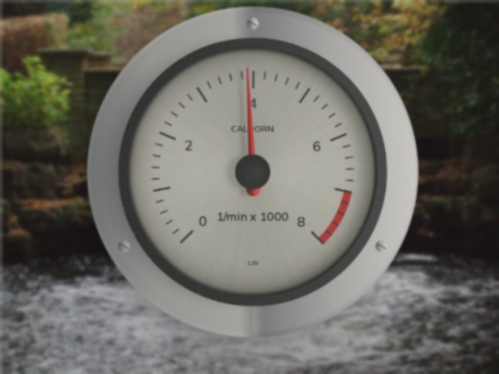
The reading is 3900 rpm
